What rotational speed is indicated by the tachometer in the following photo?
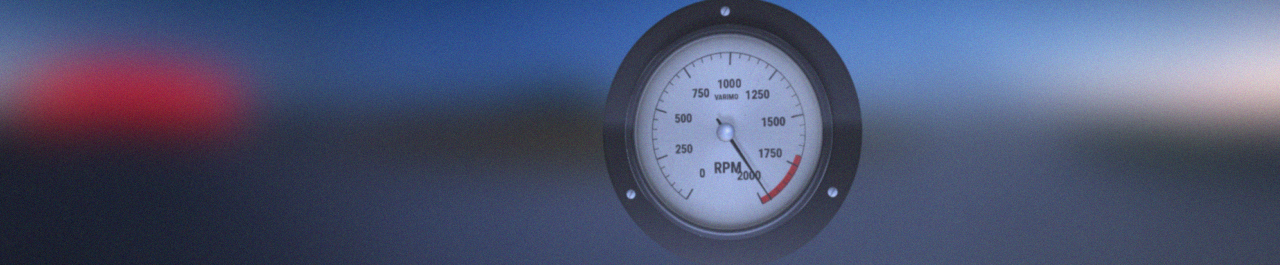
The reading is 1950 rpm
